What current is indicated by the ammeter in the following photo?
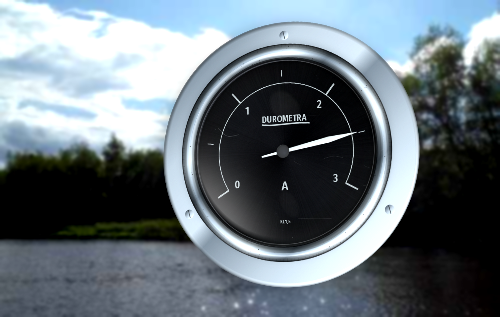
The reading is 2.5 A
